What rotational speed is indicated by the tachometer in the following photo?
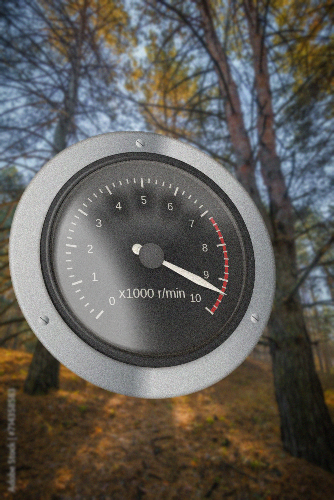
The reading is 9400 rpm
